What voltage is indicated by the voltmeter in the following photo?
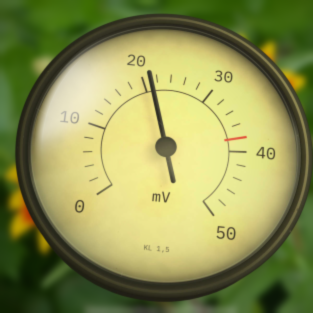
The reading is 21 mV
